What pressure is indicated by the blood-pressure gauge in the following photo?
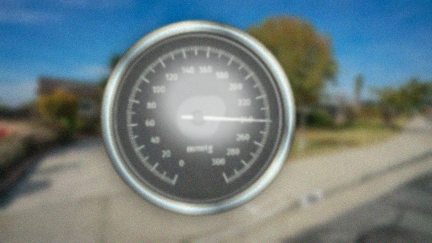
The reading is 240 mmHg
